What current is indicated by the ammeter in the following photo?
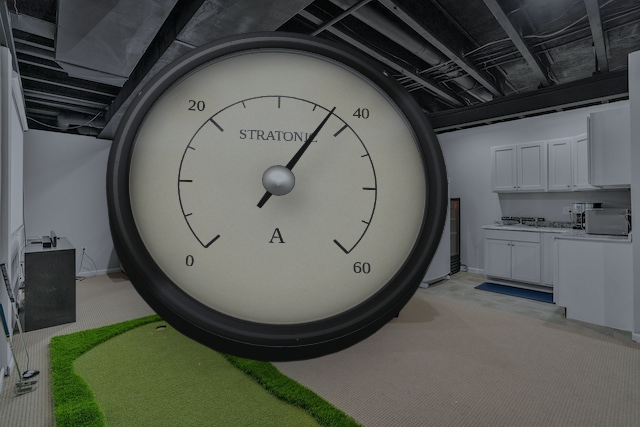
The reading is 37.5 A
